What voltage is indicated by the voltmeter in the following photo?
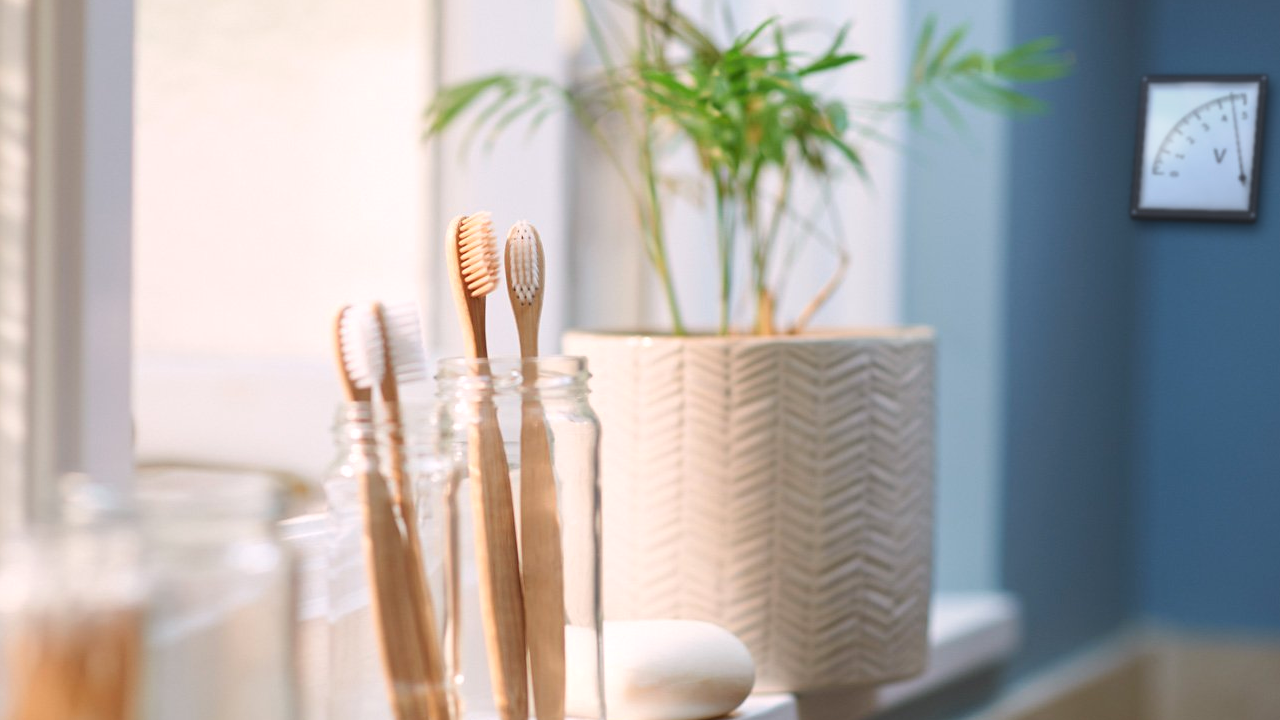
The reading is 4.5 V
